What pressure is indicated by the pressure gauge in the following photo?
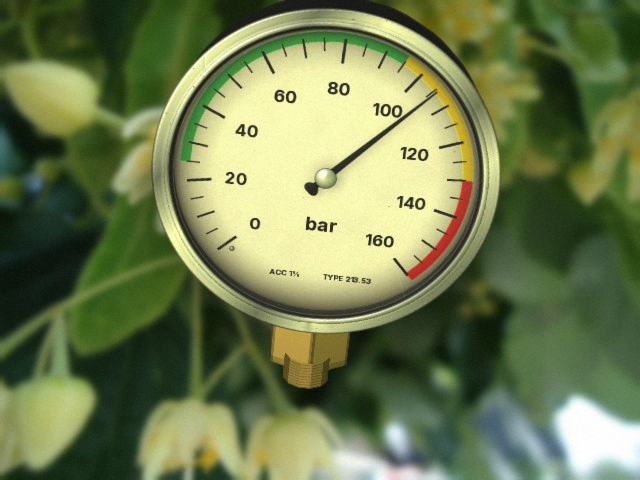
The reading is 105 bar
